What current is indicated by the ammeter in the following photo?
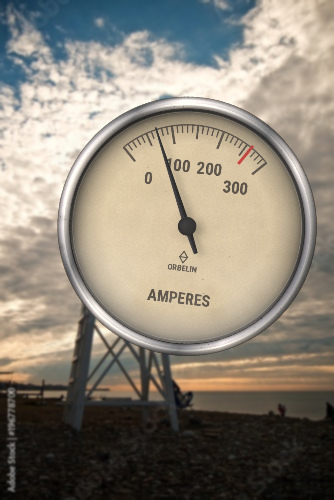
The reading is 70 A
